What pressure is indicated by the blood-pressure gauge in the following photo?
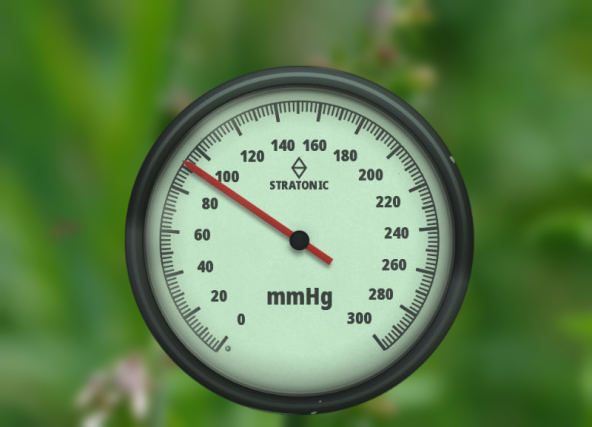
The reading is 92 mmHg
